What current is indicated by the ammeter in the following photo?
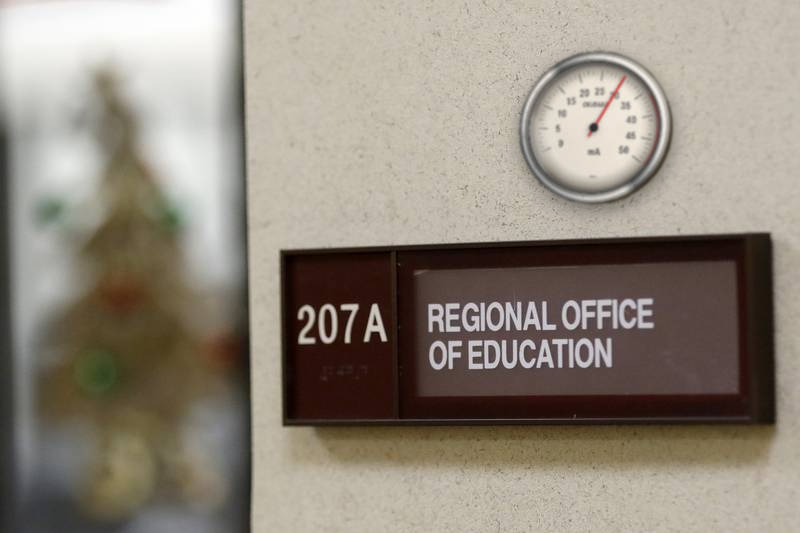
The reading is 30 mA
